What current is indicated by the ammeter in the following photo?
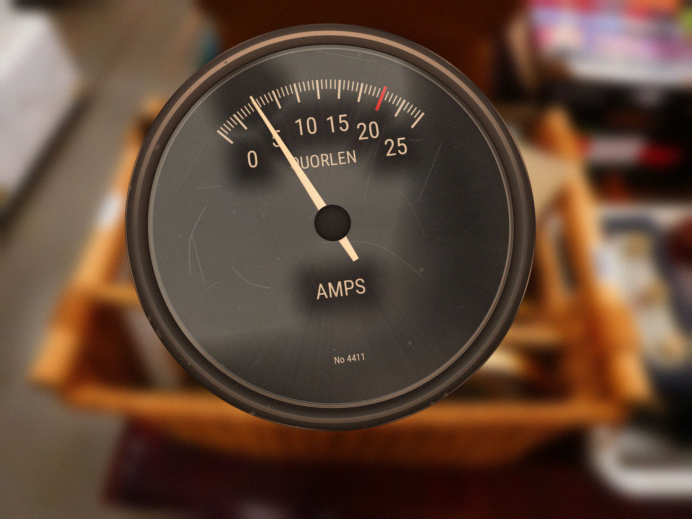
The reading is 5 A
